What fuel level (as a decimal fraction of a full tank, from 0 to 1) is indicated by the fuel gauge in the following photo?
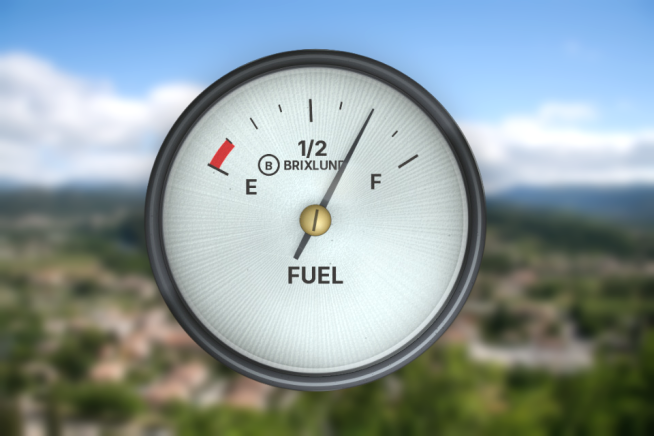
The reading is 0.75
